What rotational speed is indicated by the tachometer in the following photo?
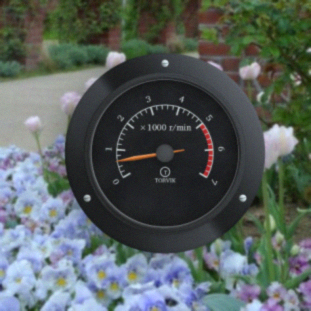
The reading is 600 rpm
